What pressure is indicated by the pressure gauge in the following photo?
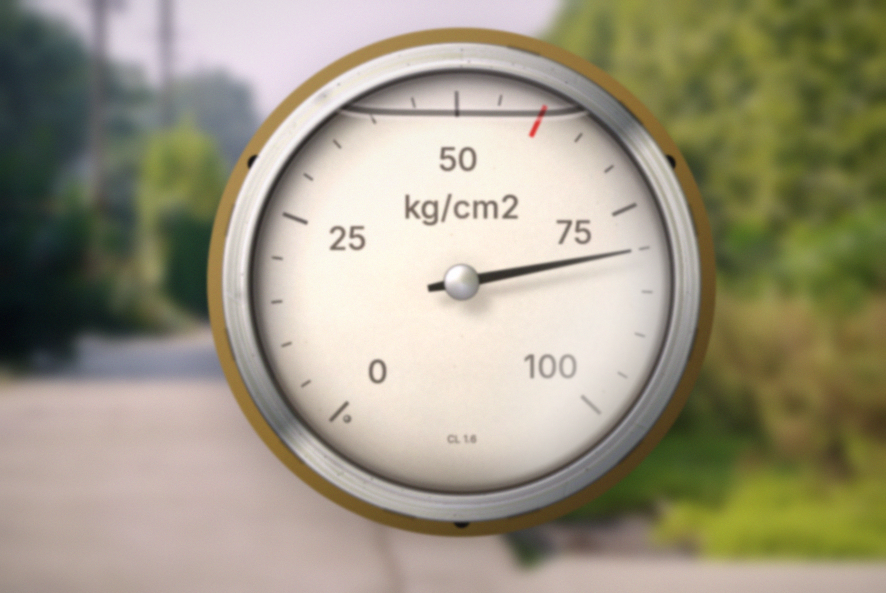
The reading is 80 kg/cm²
